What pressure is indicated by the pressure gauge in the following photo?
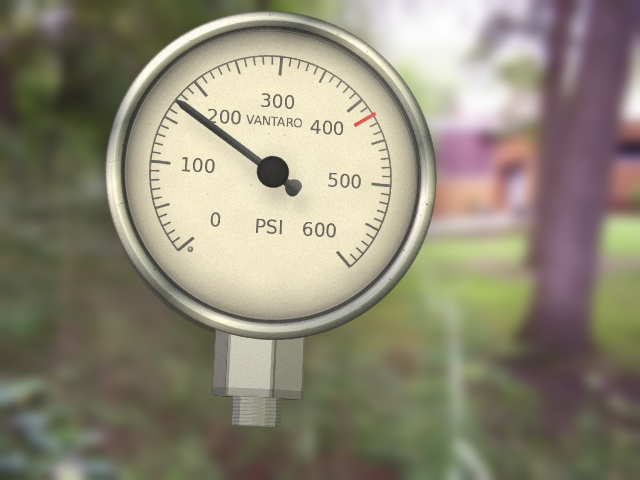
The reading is 170 psi
